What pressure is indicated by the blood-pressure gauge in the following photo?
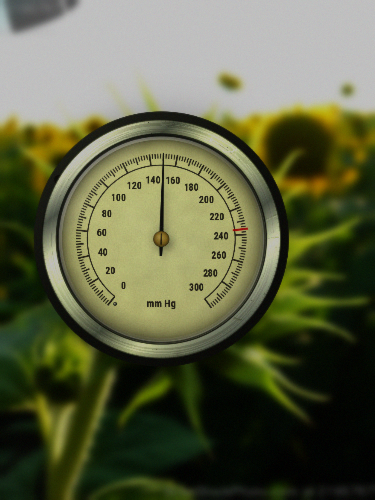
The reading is 150 mmHg
